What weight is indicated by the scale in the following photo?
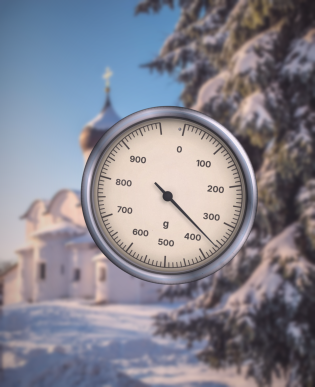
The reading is 360 g
